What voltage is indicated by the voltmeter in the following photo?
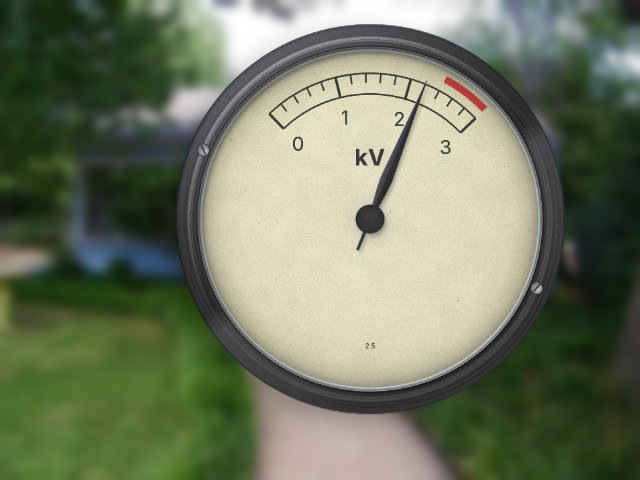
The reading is 2.2 kV
